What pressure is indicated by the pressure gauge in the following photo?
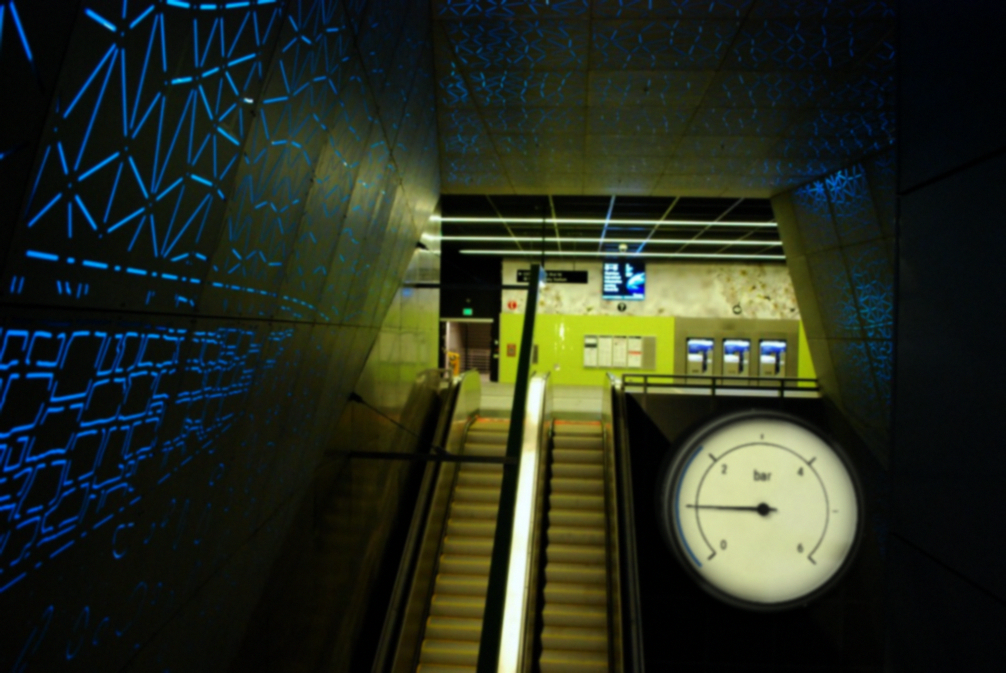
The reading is 1 bar
